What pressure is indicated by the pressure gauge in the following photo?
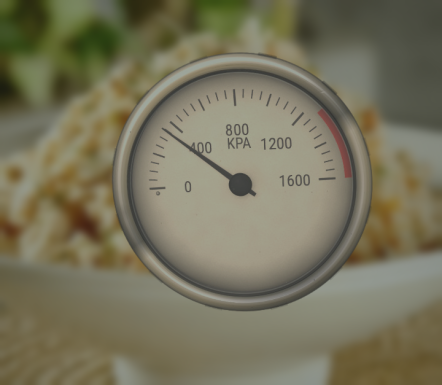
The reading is 350 kPa
